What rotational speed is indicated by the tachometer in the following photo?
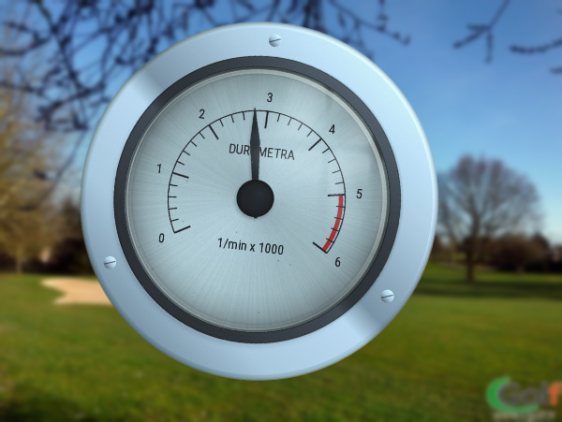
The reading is 2800 rpm
